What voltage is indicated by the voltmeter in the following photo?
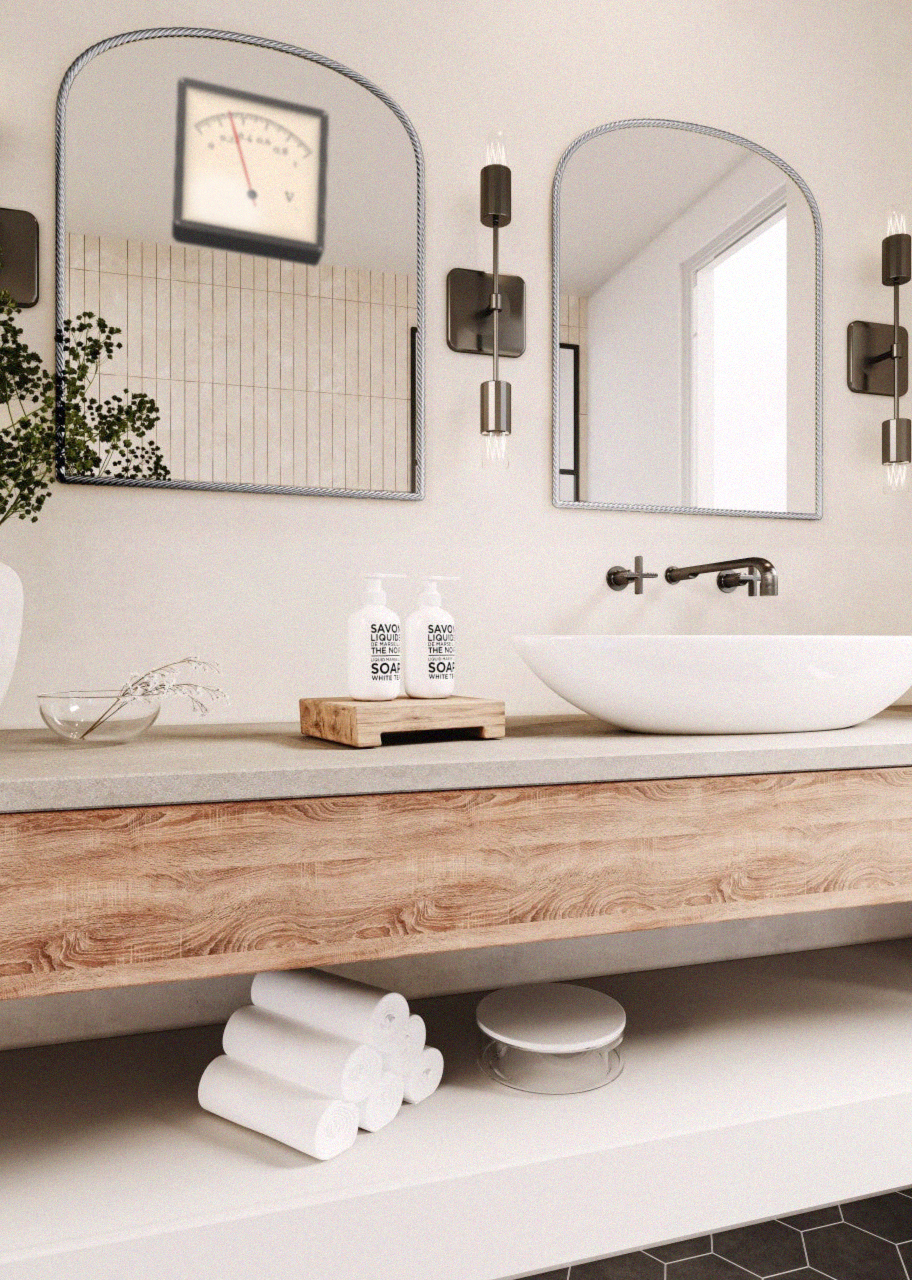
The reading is 0.3 V
